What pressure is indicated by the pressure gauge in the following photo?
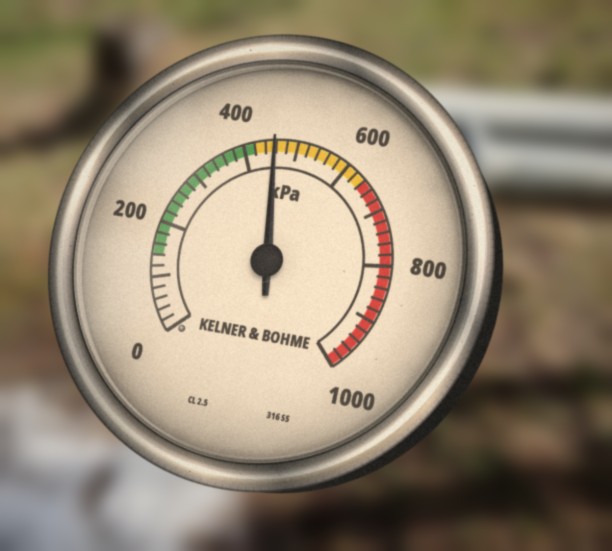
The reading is 460 kPa
